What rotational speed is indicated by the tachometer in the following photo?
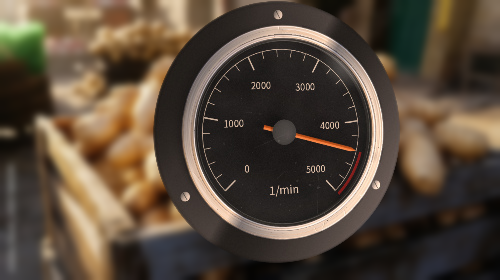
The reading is 4400 rpm
